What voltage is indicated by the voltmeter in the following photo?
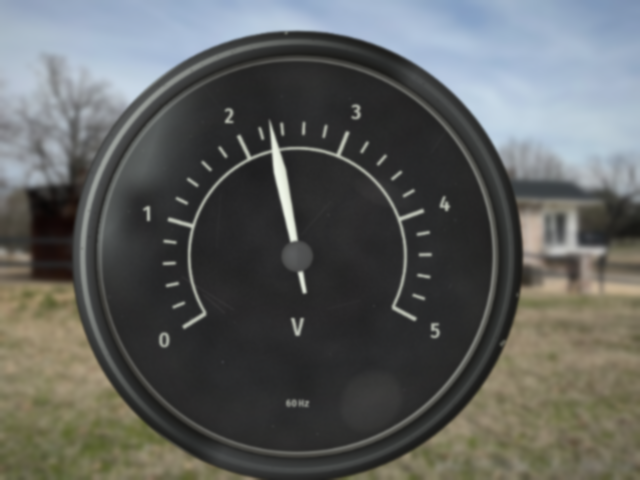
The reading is 2.3 V
